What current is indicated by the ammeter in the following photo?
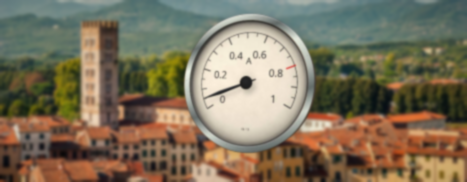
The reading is 0.05 A
